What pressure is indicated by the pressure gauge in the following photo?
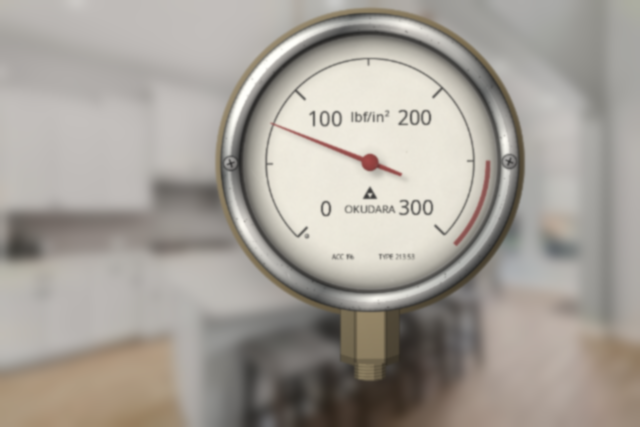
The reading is 75 psi
